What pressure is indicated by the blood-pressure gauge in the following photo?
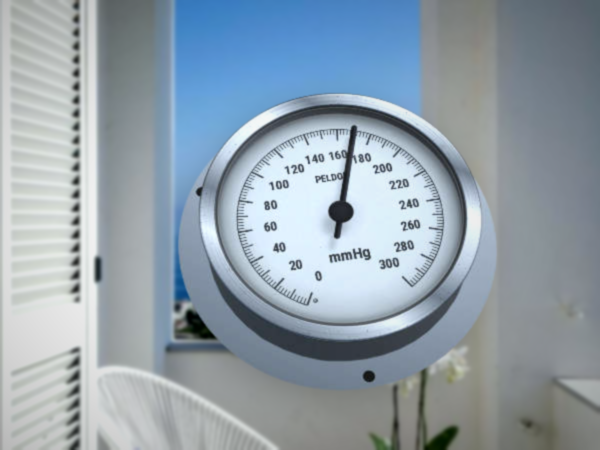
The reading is 170 mmHg
